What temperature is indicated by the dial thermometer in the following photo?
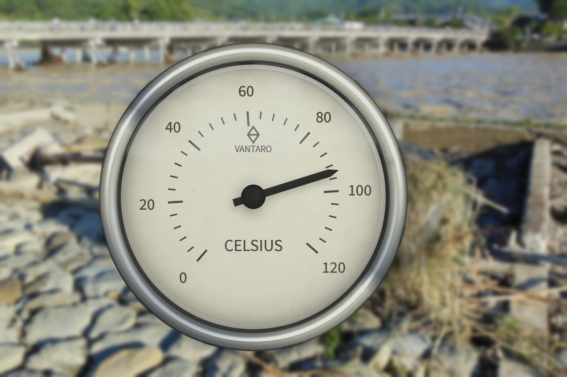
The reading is 94 °C
